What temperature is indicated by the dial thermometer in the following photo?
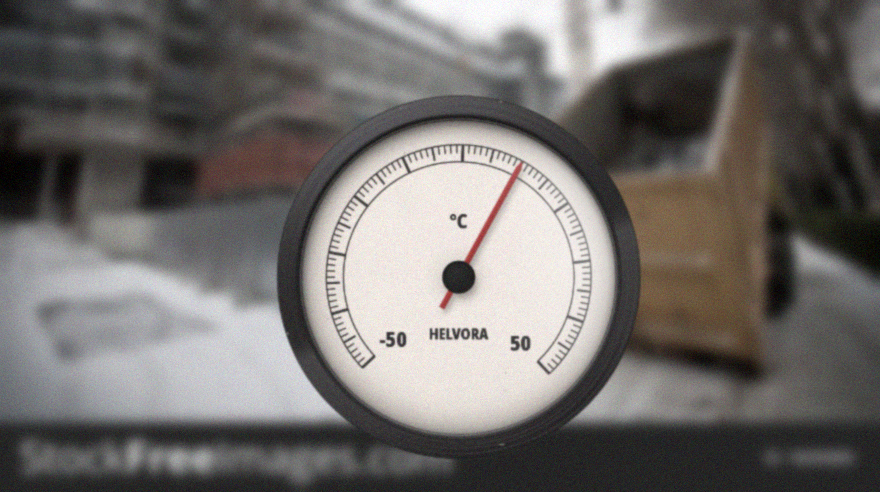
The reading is 10 °C
